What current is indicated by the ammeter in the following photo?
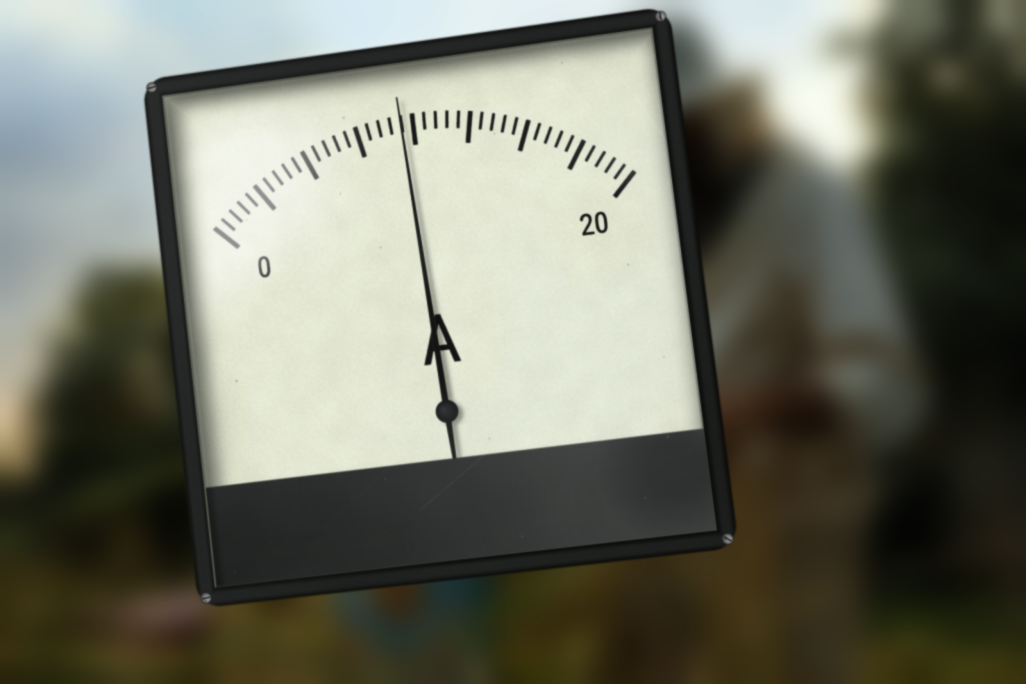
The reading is 9.5 A
